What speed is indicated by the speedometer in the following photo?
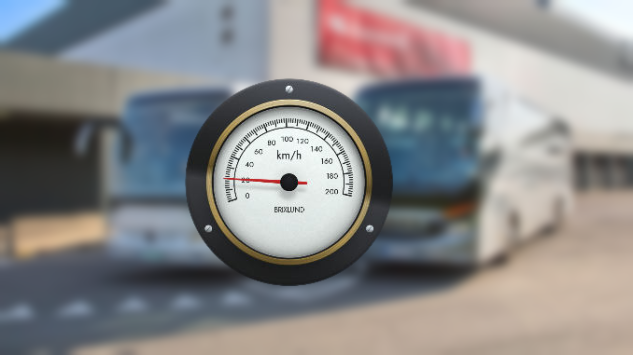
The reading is 20 km/h
